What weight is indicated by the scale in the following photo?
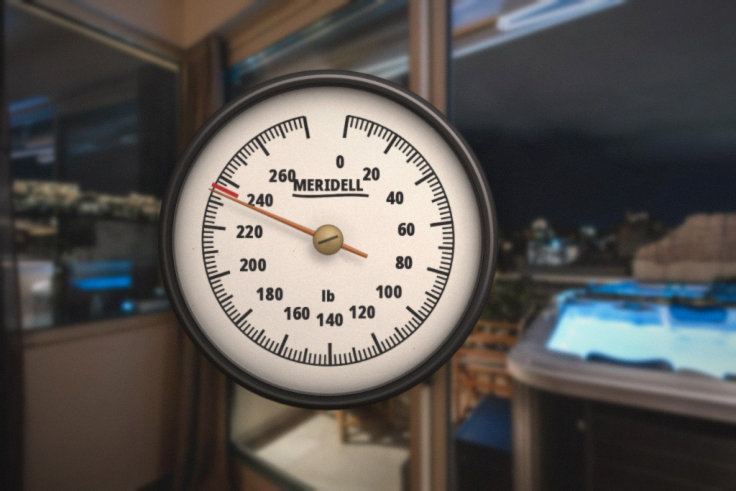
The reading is 234 lb
